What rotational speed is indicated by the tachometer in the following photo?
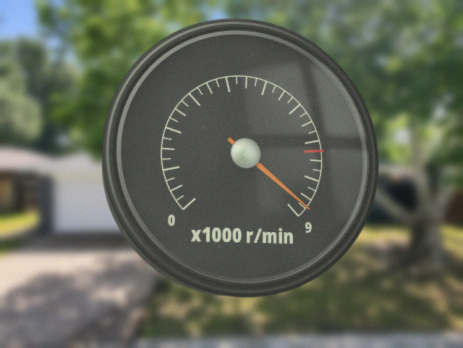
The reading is 8750 rpm
